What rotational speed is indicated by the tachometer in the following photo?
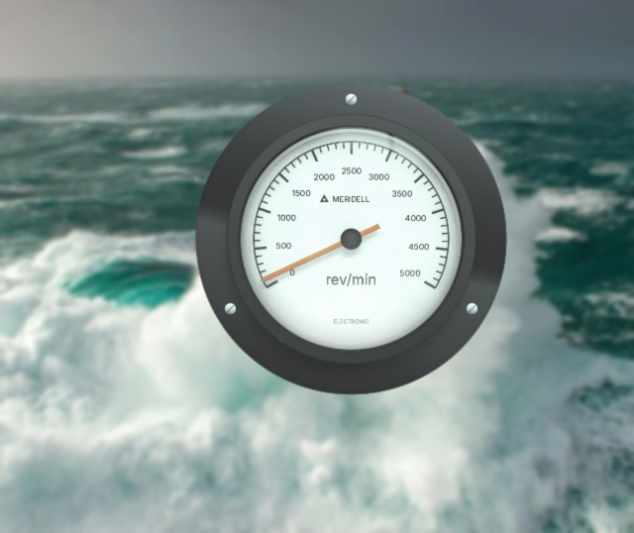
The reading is 100 rpm
